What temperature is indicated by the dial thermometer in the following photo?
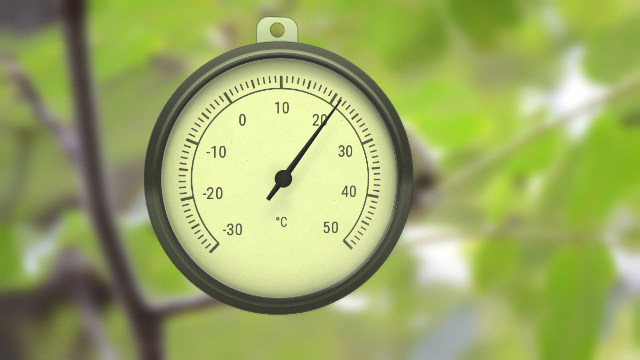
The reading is 21 °C
